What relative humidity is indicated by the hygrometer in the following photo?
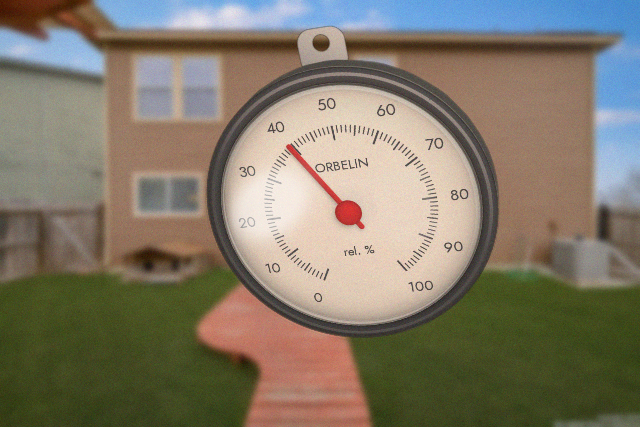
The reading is 40 %
